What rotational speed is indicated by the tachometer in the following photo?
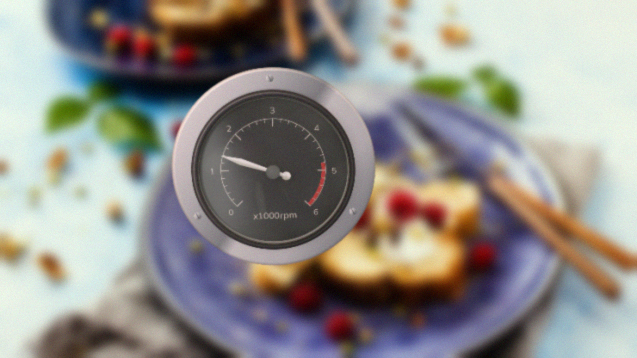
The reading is 1400 rpm
